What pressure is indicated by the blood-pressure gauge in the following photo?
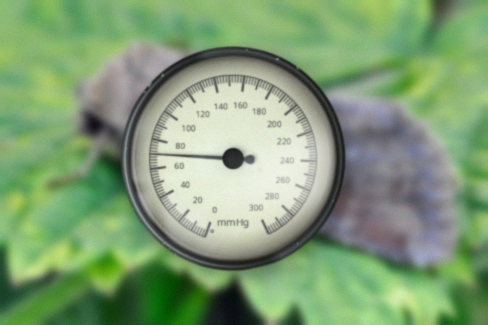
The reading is 70 mmHg
